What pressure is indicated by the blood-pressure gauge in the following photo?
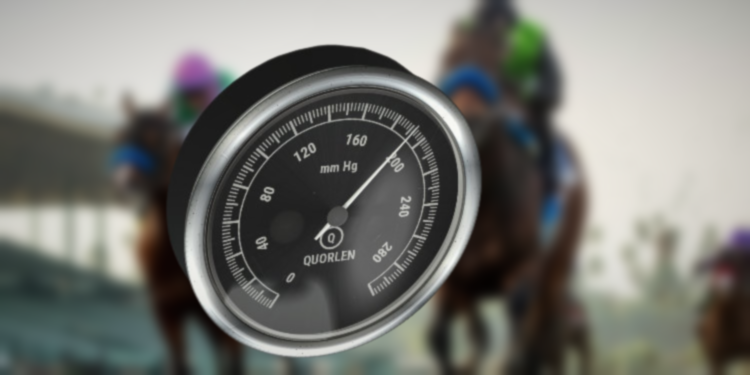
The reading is 190 mmHg
